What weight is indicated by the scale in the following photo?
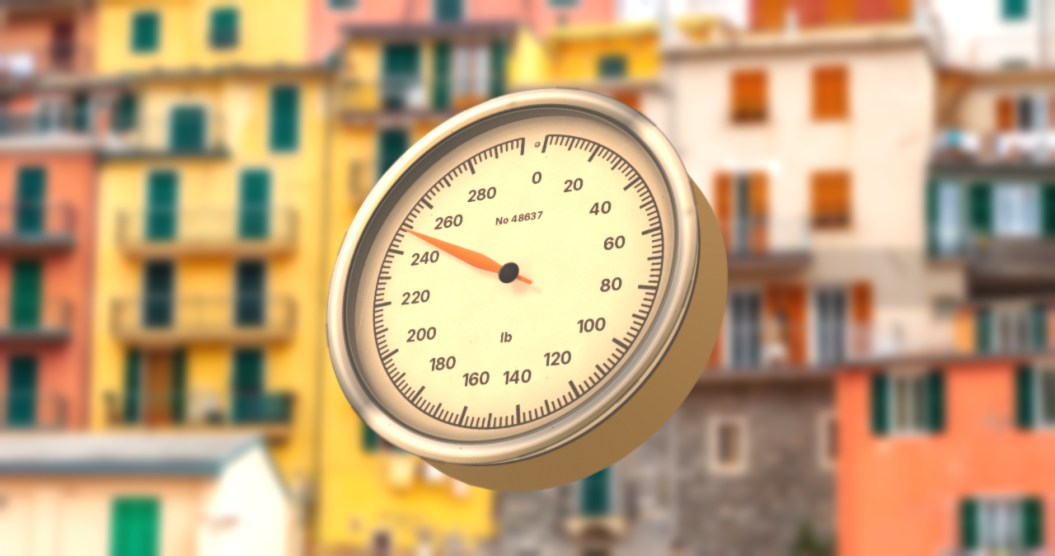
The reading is 248 lb
